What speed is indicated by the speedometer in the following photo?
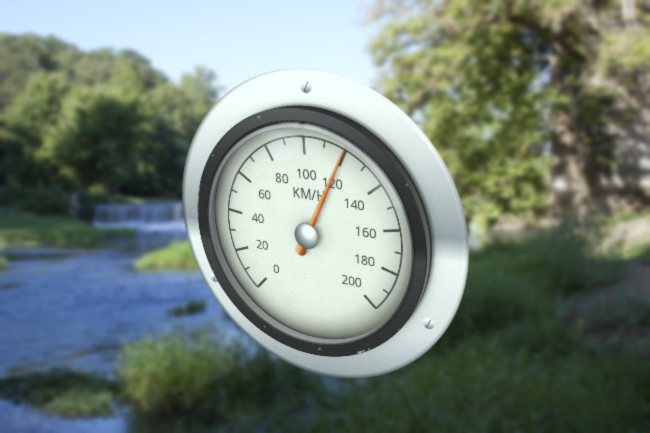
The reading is 120 km/h
